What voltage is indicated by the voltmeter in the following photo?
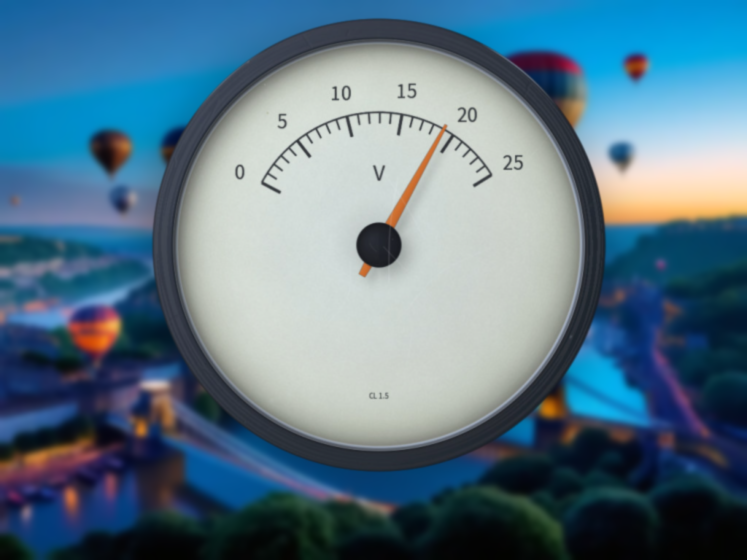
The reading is 19 V
